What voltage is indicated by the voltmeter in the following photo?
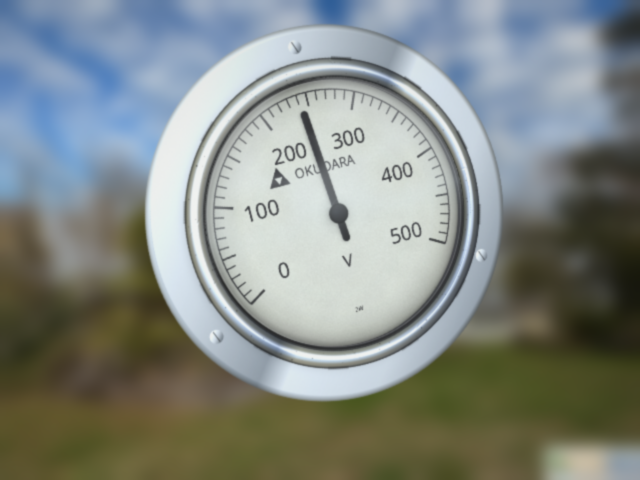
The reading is 240 V
